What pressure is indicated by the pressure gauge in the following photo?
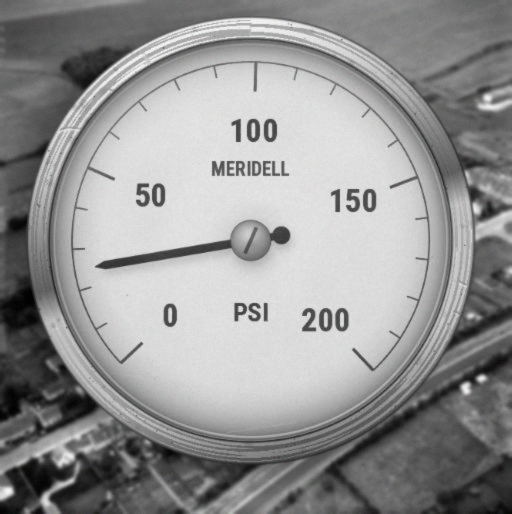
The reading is 25 psi
